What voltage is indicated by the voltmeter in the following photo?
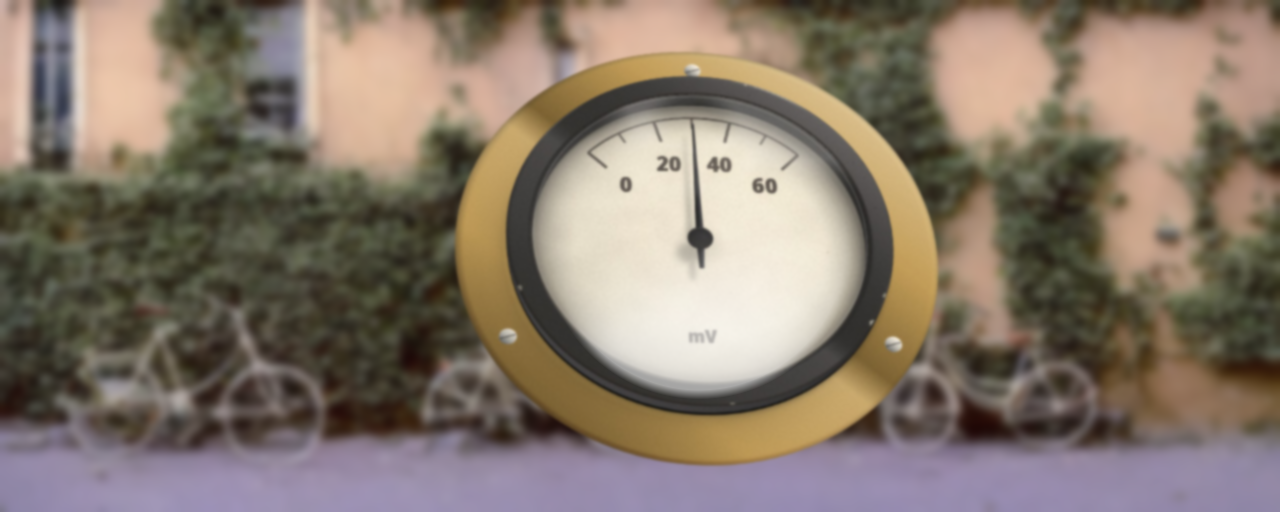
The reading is 30 mV
